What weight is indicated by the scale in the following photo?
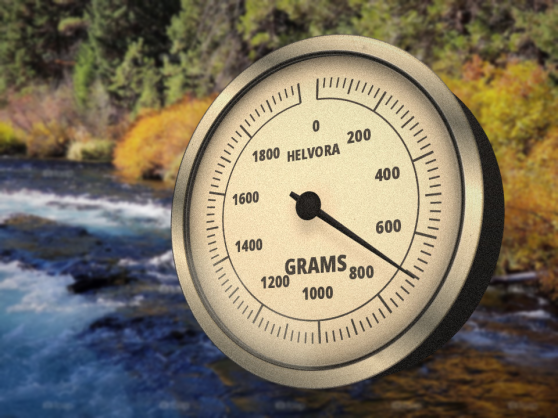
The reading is 700 g
